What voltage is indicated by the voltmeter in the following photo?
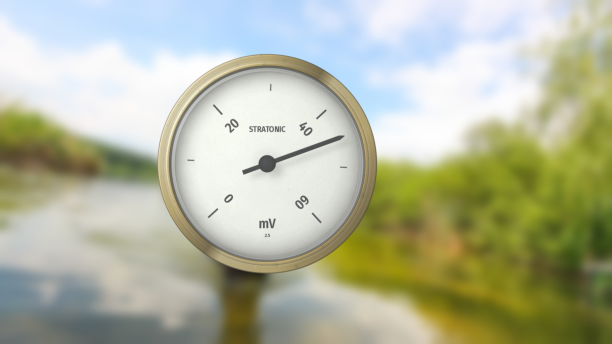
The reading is 45 mV
